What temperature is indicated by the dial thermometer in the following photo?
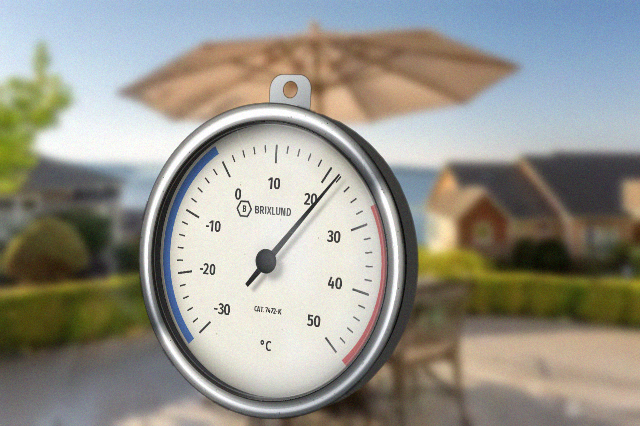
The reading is 22 °C
